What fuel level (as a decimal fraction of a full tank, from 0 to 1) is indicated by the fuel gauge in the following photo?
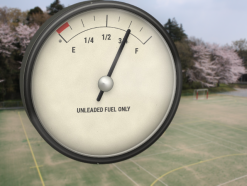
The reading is 0.75
